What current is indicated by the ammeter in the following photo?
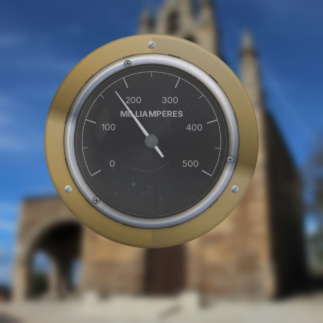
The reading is 175 mA
